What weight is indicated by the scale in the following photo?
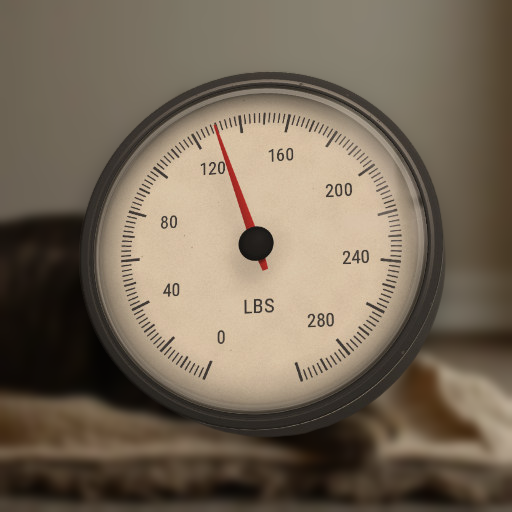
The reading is 130 lb
